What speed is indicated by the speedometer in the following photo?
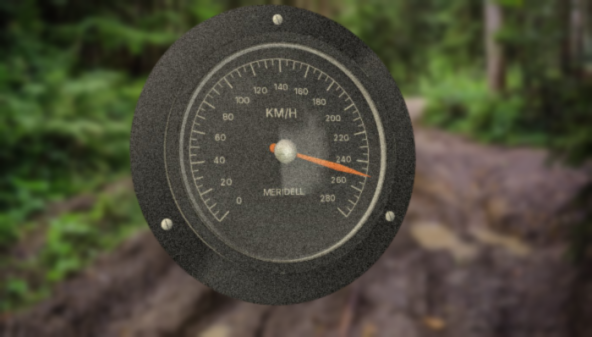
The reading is 250 km/h
